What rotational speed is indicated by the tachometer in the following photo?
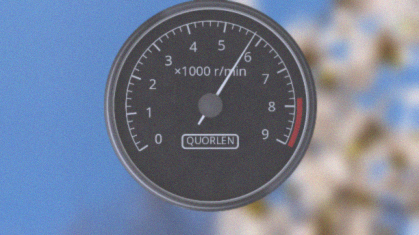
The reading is 5800 rpm
